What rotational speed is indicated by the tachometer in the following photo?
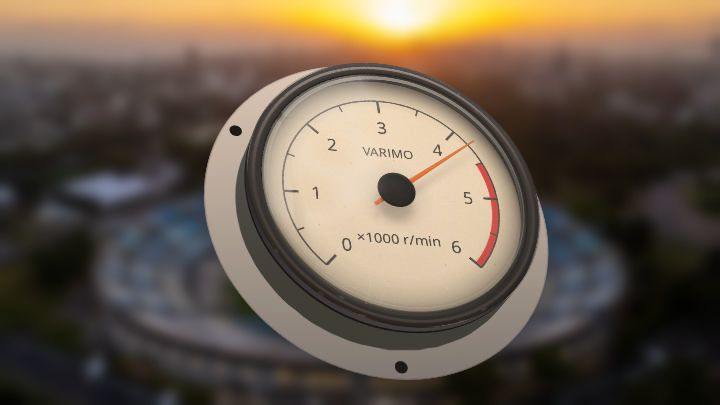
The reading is 4250 rpm
